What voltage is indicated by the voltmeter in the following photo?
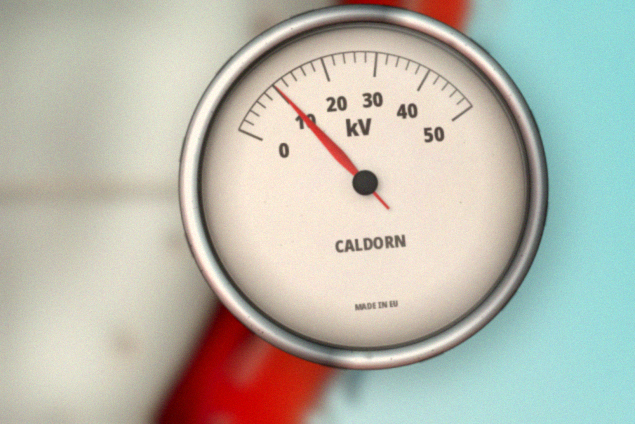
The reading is 10 kV
